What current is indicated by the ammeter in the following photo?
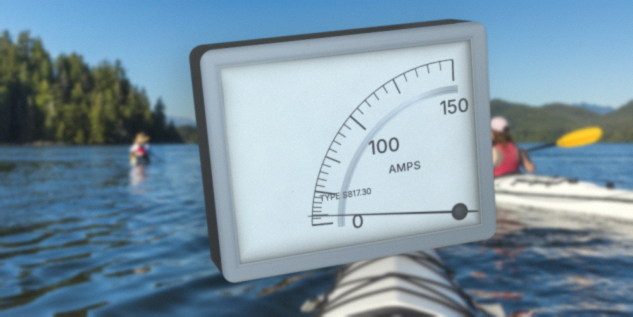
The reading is 25 A
